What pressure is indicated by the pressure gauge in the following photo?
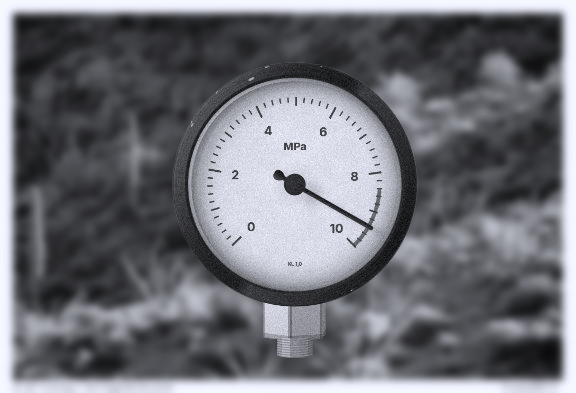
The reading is 9.4 MPa
